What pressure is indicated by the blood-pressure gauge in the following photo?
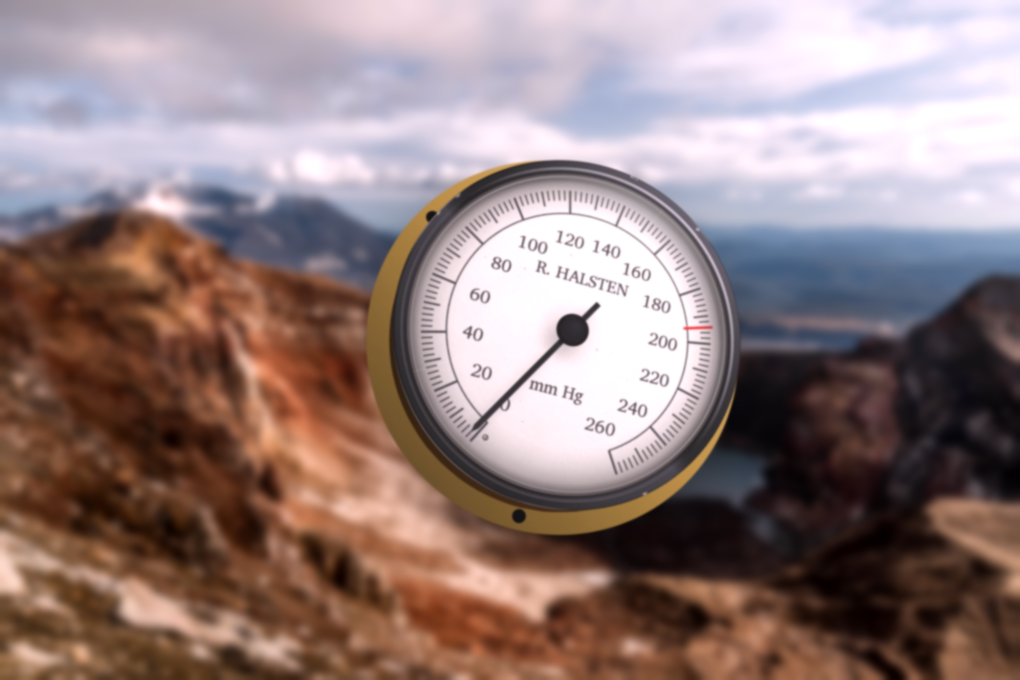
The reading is 2 mmHg
